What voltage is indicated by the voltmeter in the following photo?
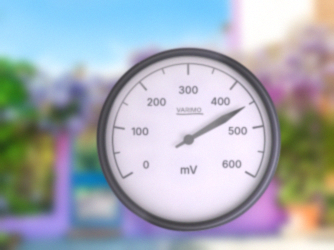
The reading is 450 mV
